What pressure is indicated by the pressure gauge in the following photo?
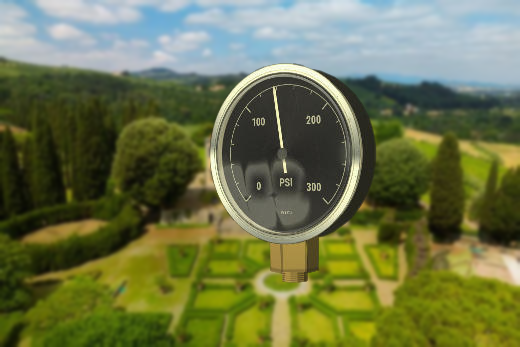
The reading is 140 psi
